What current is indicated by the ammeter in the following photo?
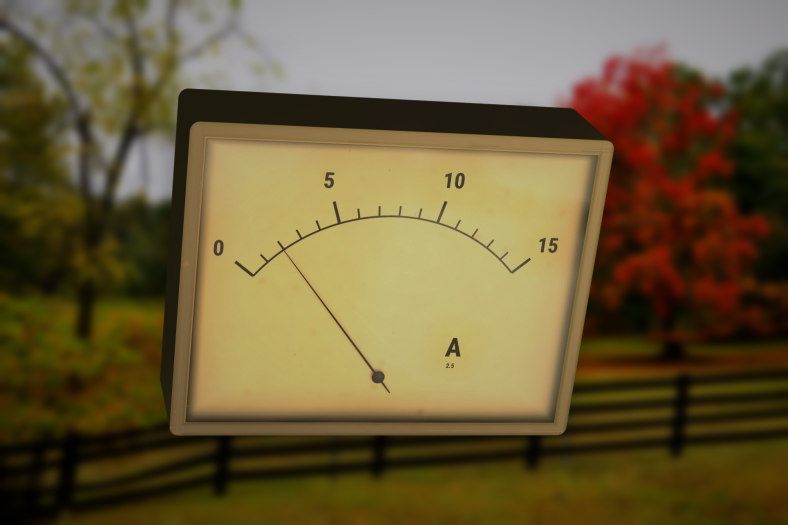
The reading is 2 A
